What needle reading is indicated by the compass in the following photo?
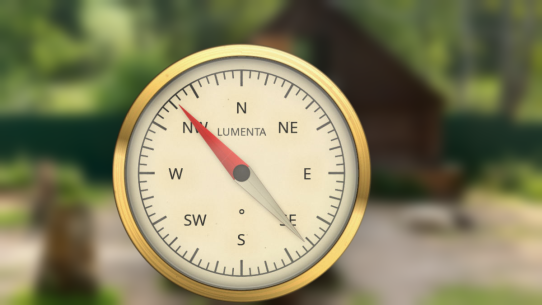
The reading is 317.5 °
